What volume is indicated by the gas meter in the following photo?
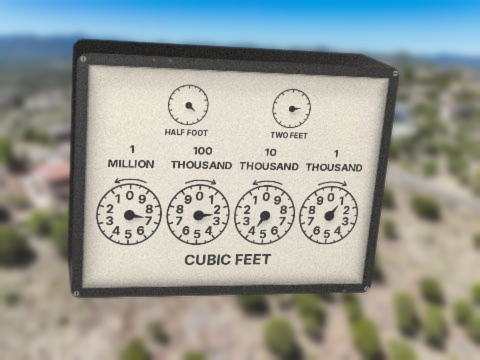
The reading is 724100 ft³
